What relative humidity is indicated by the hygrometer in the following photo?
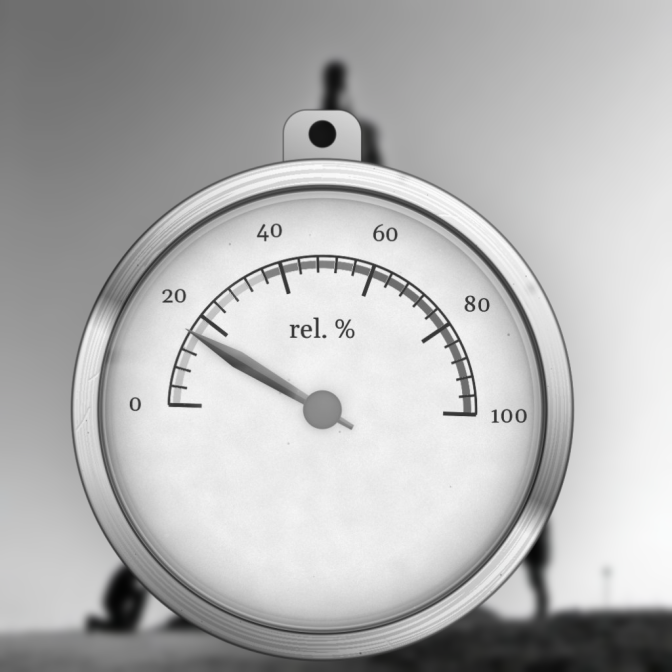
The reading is 16 %
